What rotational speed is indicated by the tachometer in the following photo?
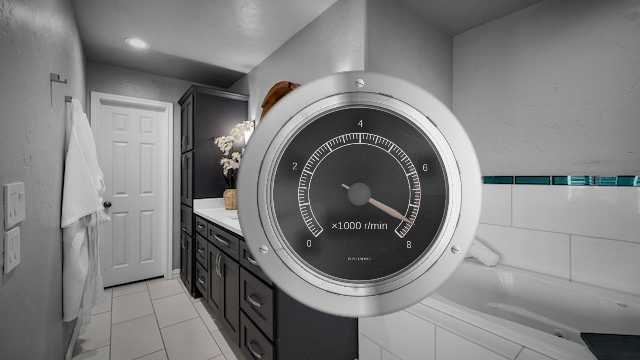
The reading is 7500 rpm
